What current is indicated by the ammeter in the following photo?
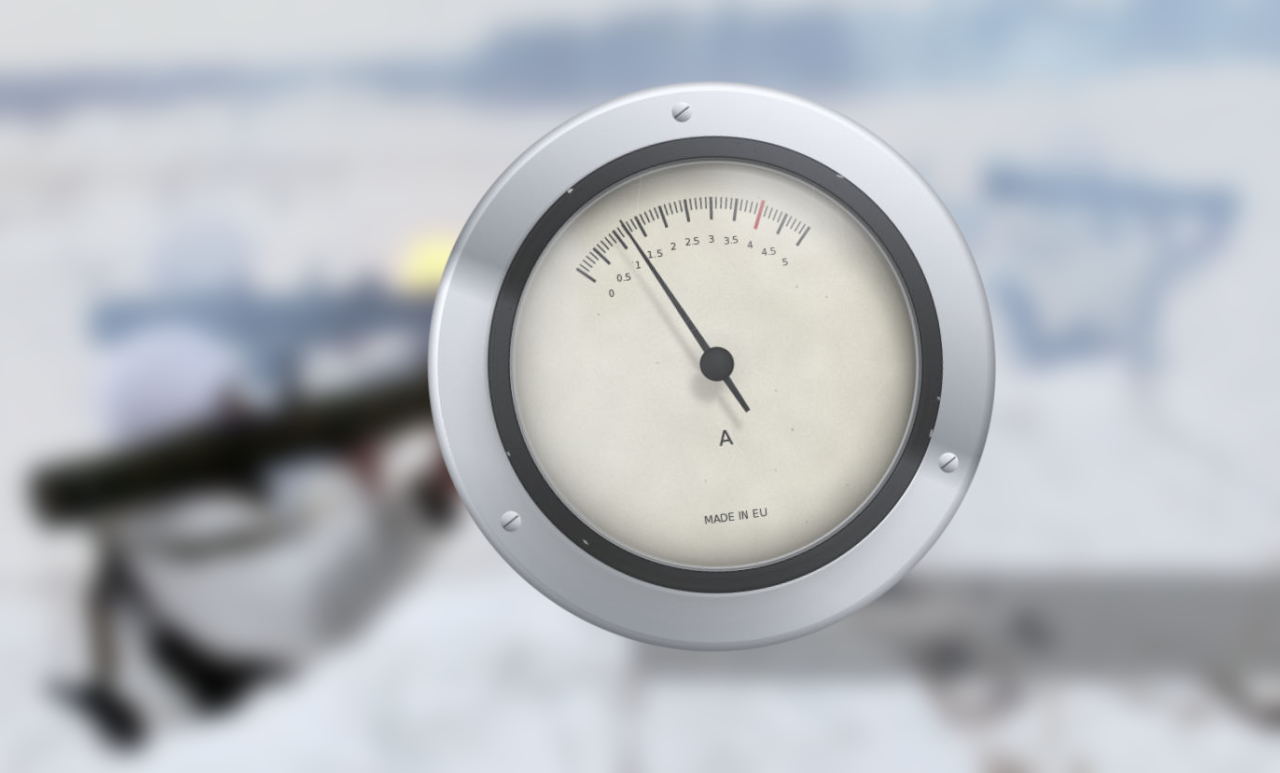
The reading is 1.2 A
